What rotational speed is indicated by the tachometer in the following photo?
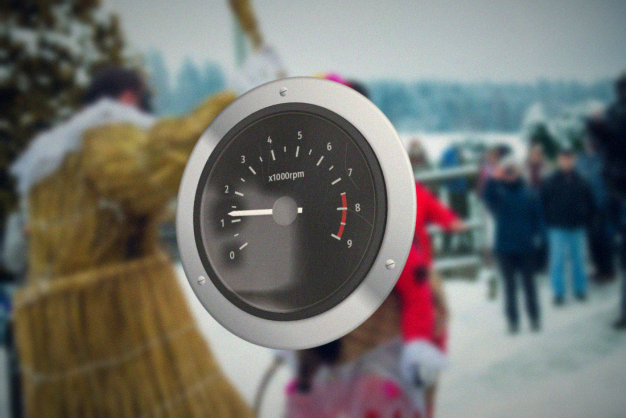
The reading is 1250 rpm
